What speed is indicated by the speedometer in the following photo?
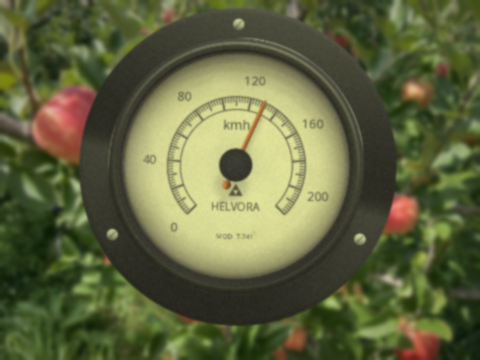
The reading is 130 km/h
